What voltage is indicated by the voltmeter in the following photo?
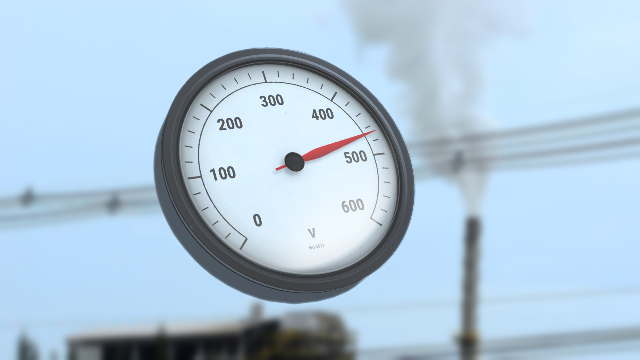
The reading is 470 V
